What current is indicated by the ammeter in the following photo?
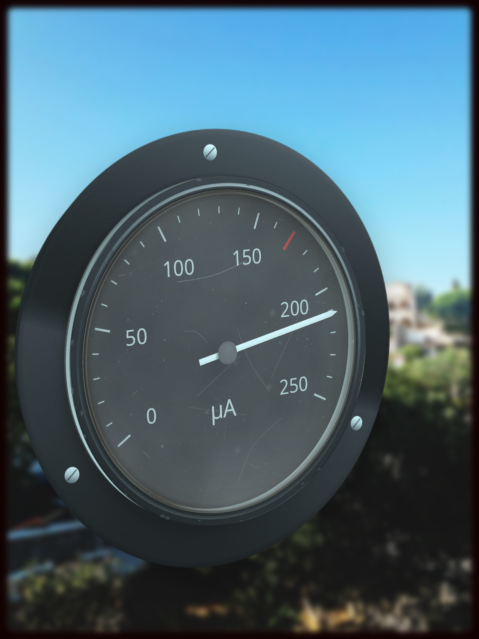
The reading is 210 µA
